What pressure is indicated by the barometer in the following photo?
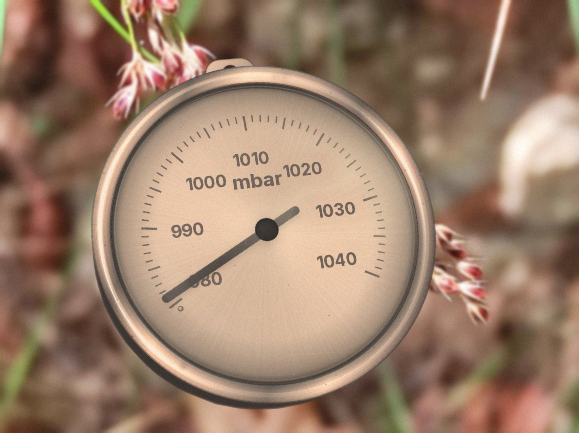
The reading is 981 mbar
